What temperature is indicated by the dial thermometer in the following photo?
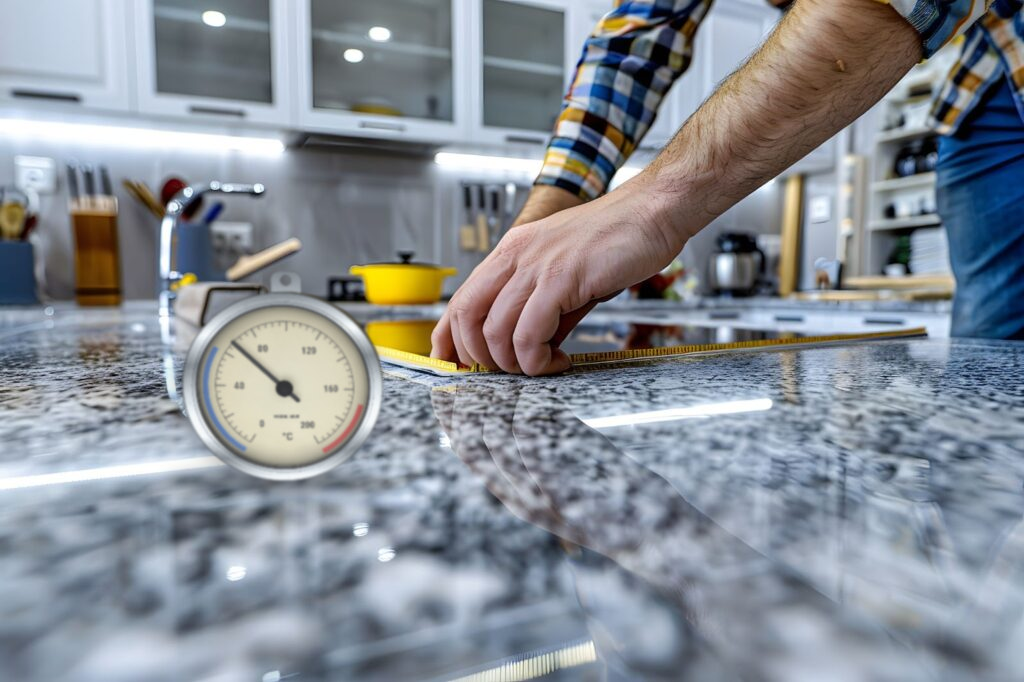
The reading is 68 °C
